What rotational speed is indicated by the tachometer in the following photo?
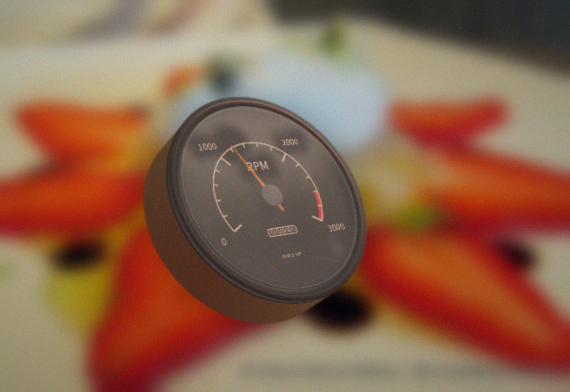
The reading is 1200 rpm
